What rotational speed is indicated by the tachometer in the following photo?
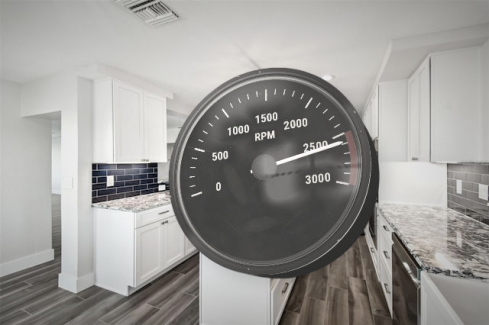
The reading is 2600 rpm
